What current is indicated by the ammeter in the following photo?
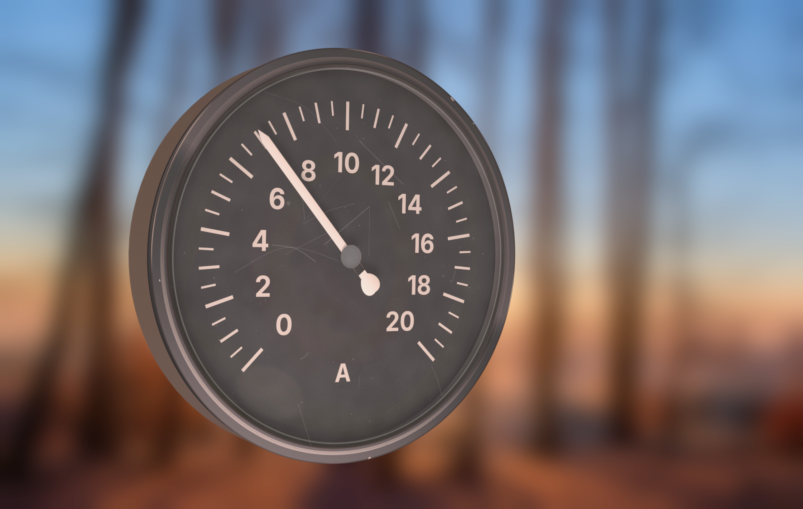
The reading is 7 A
